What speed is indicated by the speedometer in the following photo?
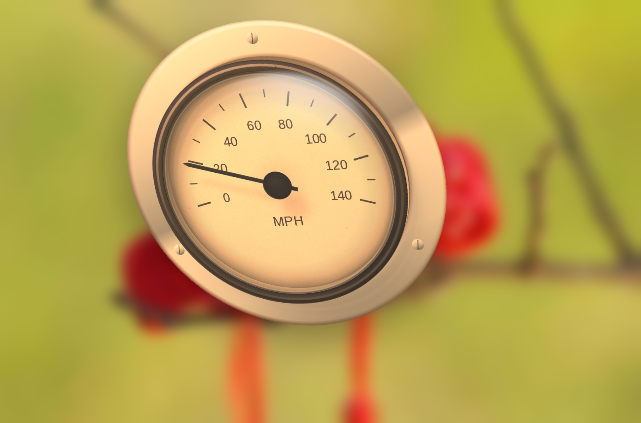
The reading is 20 mph
